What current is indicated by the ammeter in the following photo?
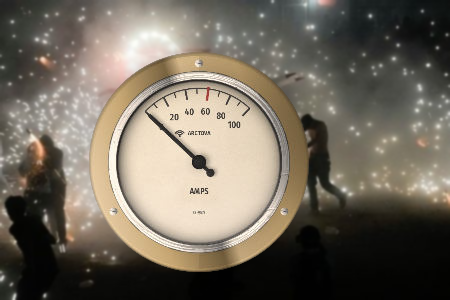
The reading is 0 A
